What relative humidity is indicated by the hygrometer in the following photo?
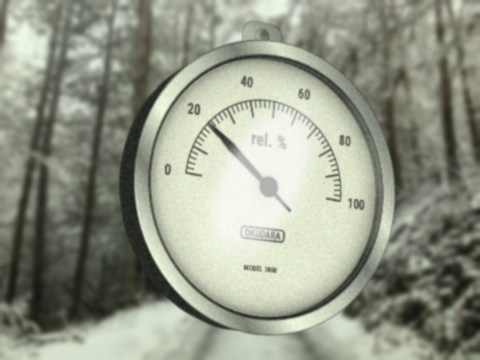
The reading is 20 %
